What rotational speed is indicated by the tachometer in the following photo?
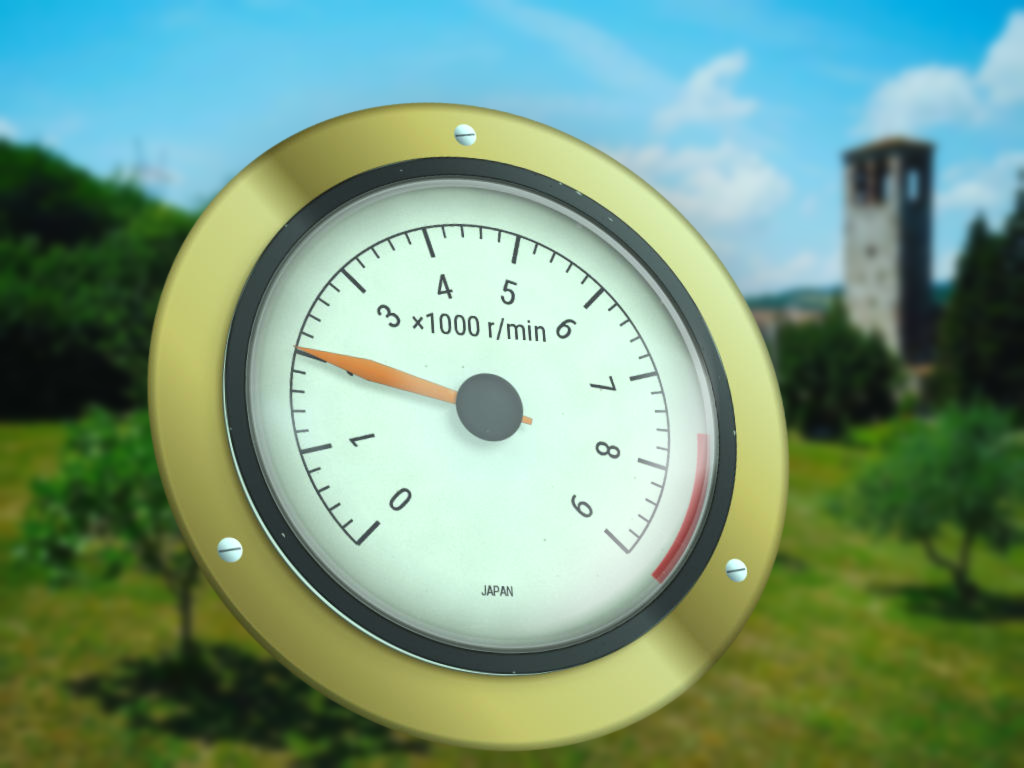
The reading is 2000 rpm
